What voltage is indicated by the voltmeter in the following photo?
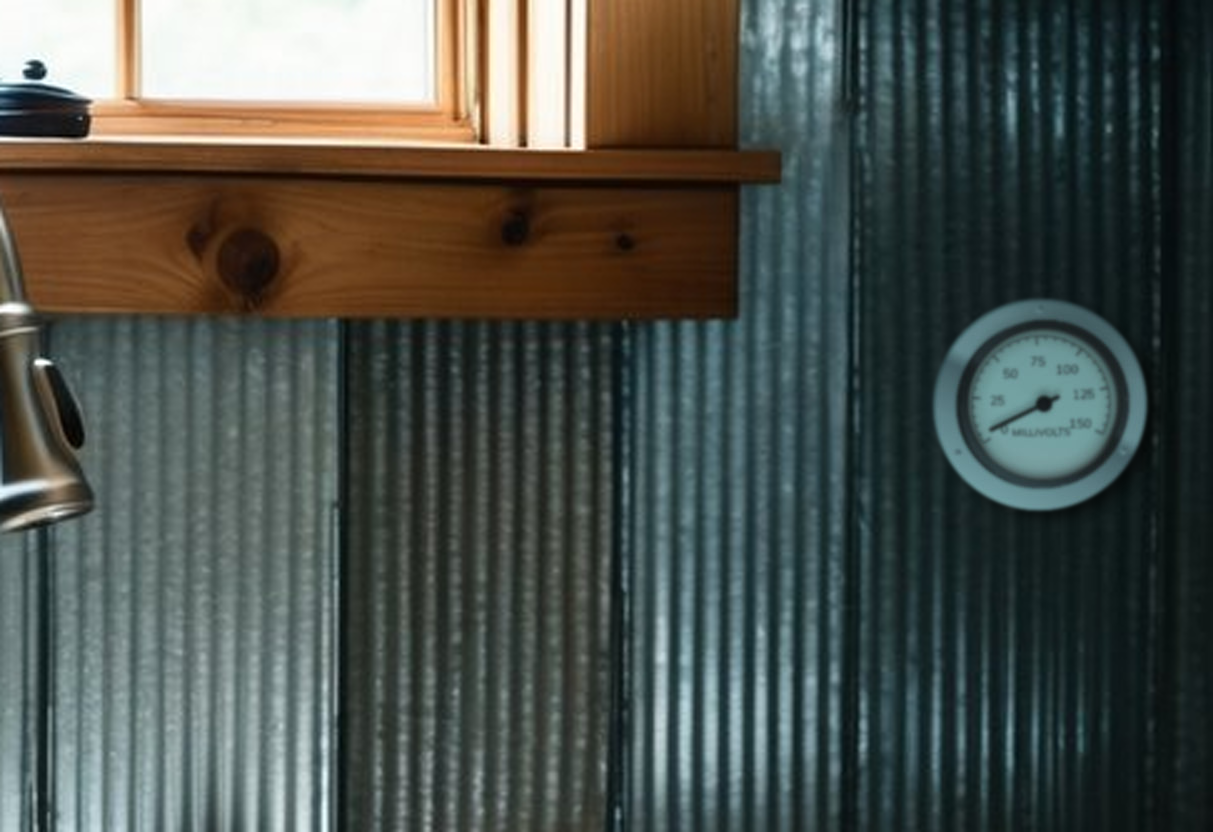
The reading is 5 mV
